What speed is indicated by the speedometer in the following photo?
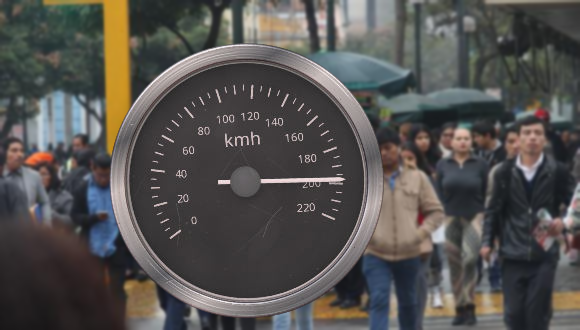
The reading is 197.5 km/h
